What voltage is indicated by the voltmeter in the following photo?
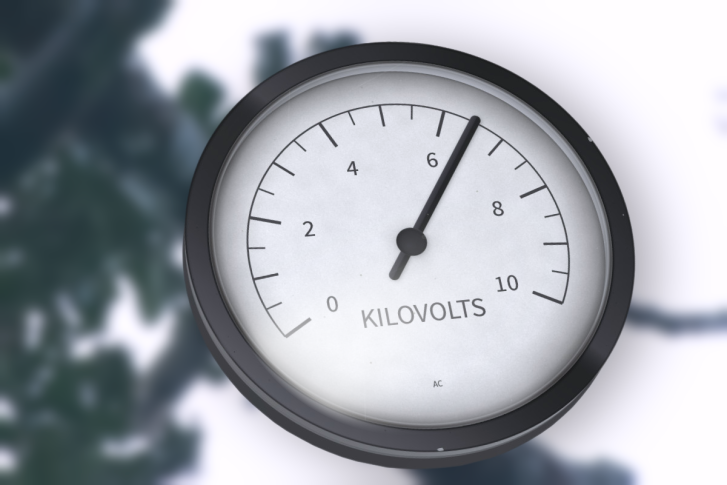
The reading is 6.5 kV
